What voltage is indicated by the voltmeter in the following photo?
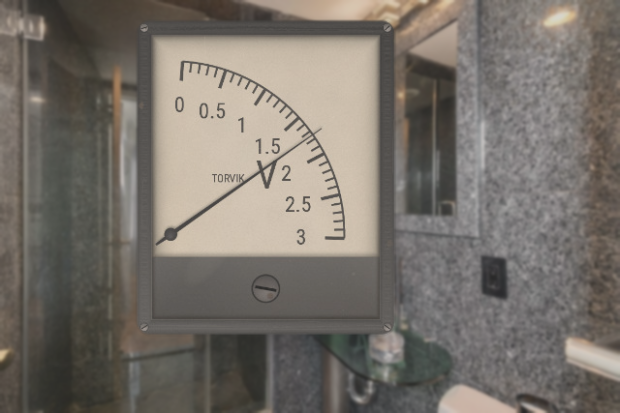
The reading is 1.75 V
